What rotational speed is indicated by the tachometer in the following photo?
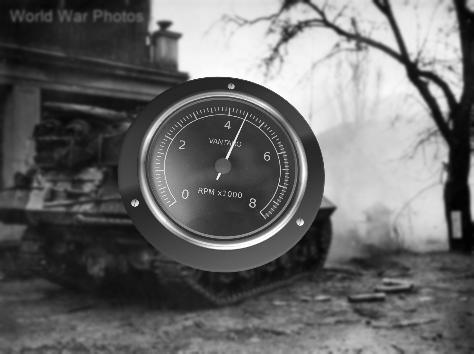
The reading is 4500 rpm
